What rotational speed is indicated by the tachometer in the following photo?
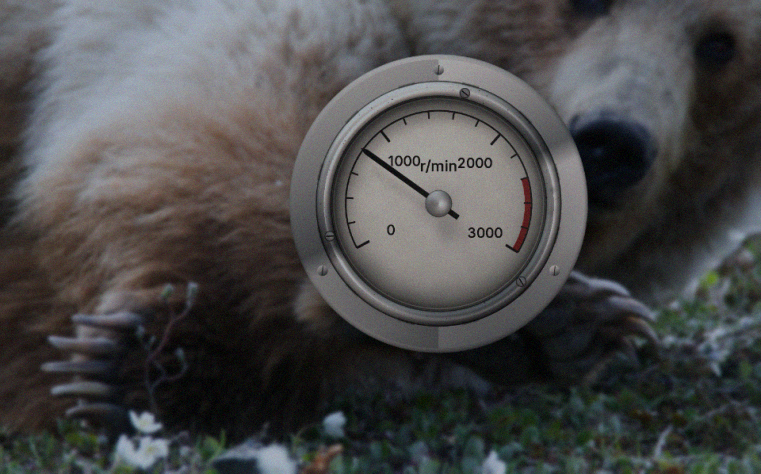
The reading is 800 rpm
